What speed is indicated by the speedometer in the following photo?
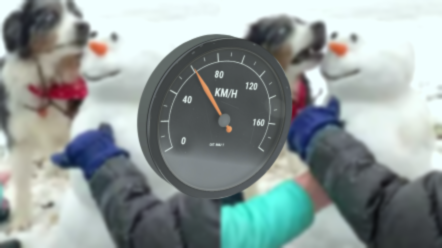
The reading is 60 km/h
